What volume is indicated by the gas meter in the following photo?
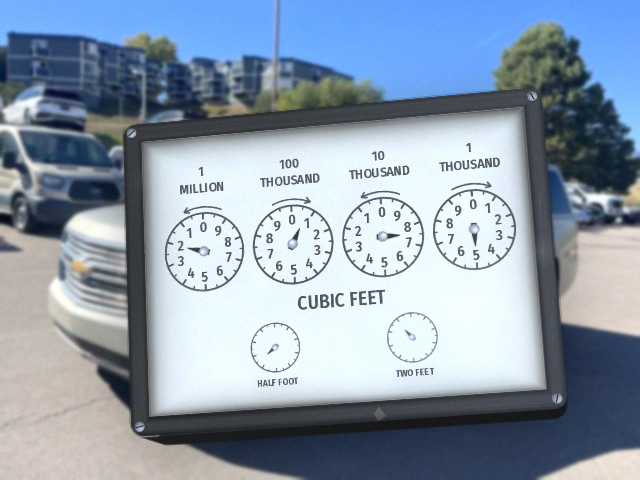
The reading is 207500 ft³
